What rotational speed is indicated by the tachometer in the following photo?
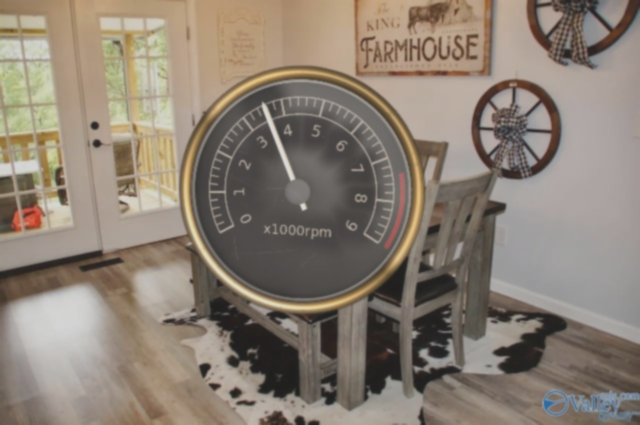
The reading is 3600 rpm
